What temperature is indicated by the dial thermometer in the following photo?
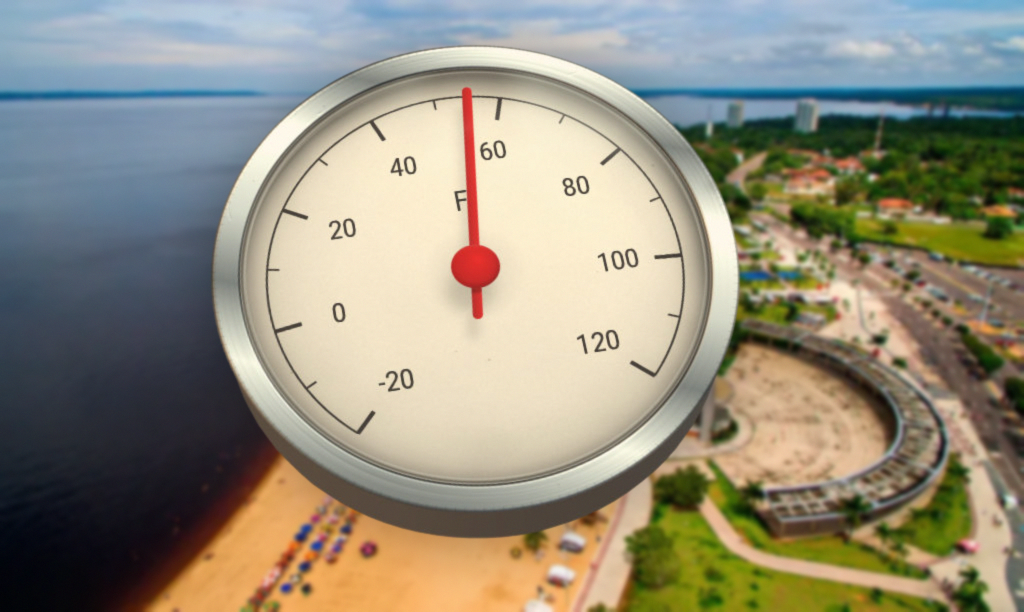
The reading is 55 °F
